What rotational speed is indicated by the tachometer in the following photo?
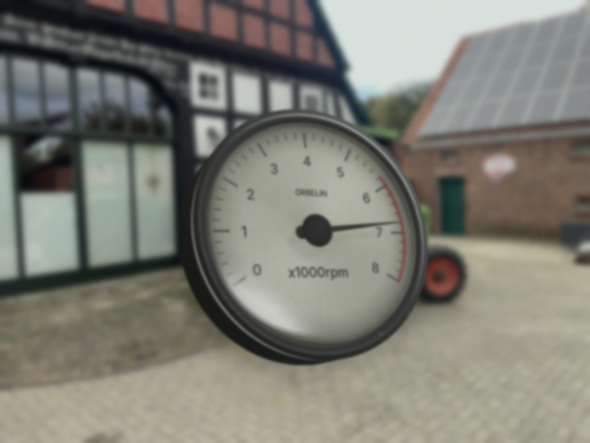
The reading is 6800 rpm
